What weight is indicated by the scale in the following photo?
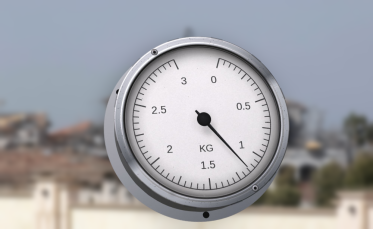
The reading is 1.15 kg
